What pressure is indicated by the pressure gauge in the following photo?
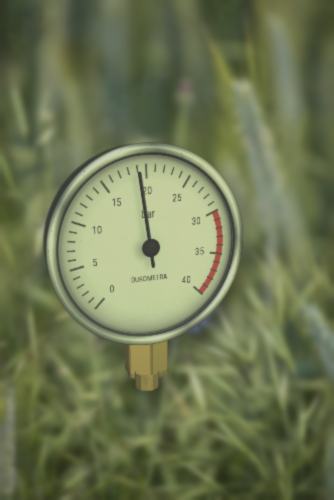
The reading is 19 bar
